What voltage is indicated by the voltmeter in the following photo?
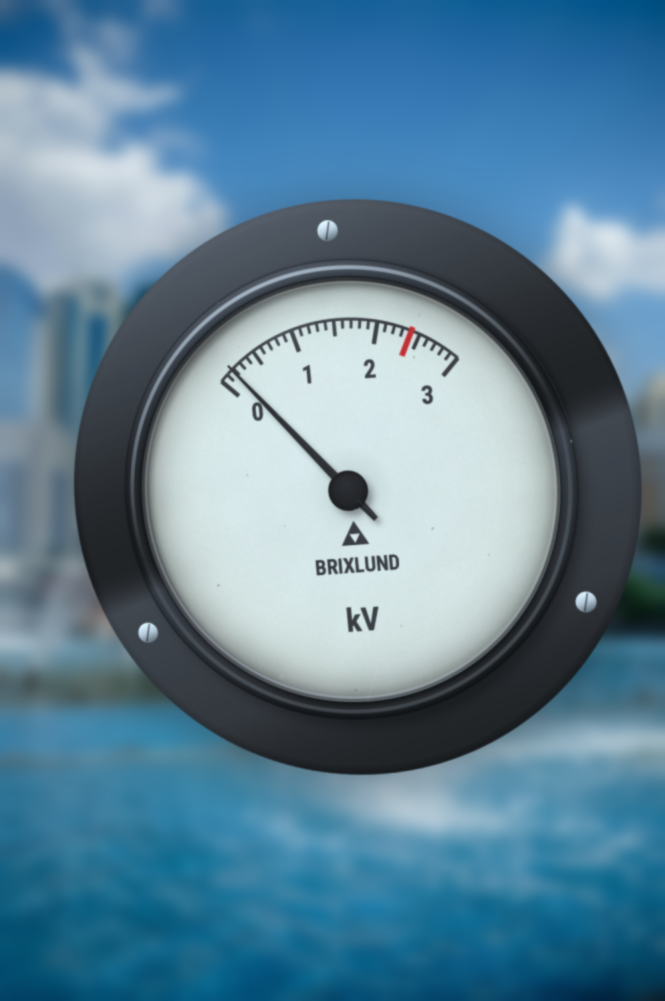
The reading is 0.2 kV
